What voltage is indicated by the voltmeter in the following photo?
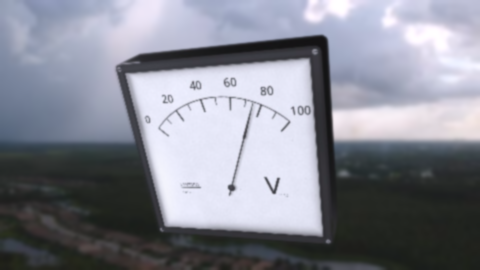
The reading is 75 V
